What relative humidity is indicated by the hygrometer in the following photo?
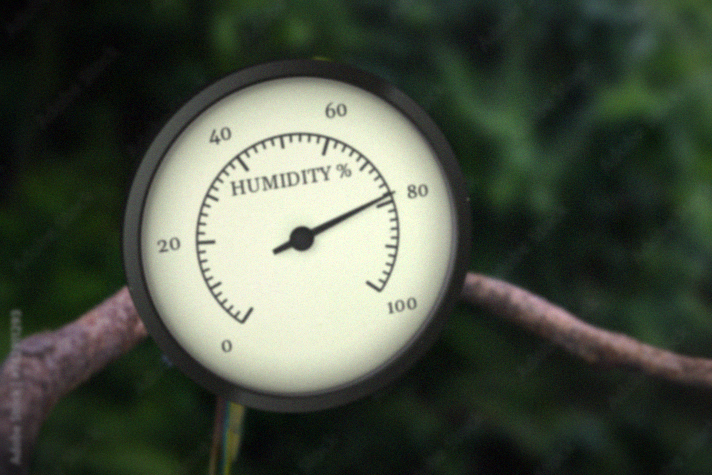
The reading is 78 %
